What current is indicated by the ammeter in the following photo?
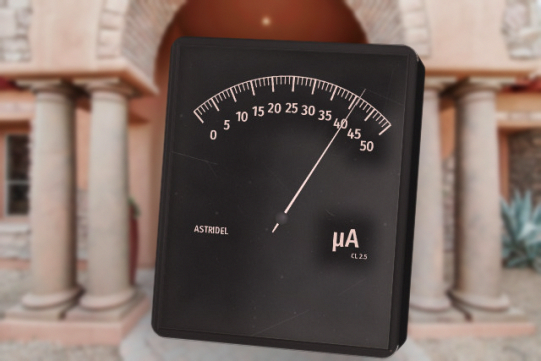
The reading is 41 µA
